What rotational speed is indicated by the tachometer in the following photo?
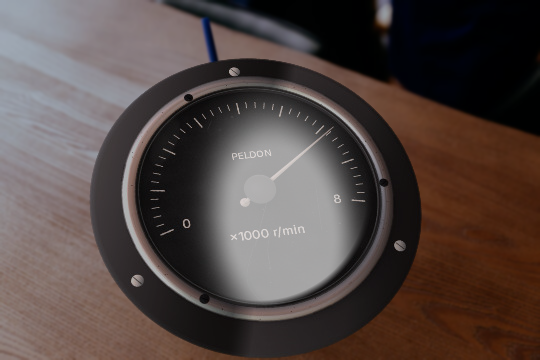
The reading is 6200 rpm
